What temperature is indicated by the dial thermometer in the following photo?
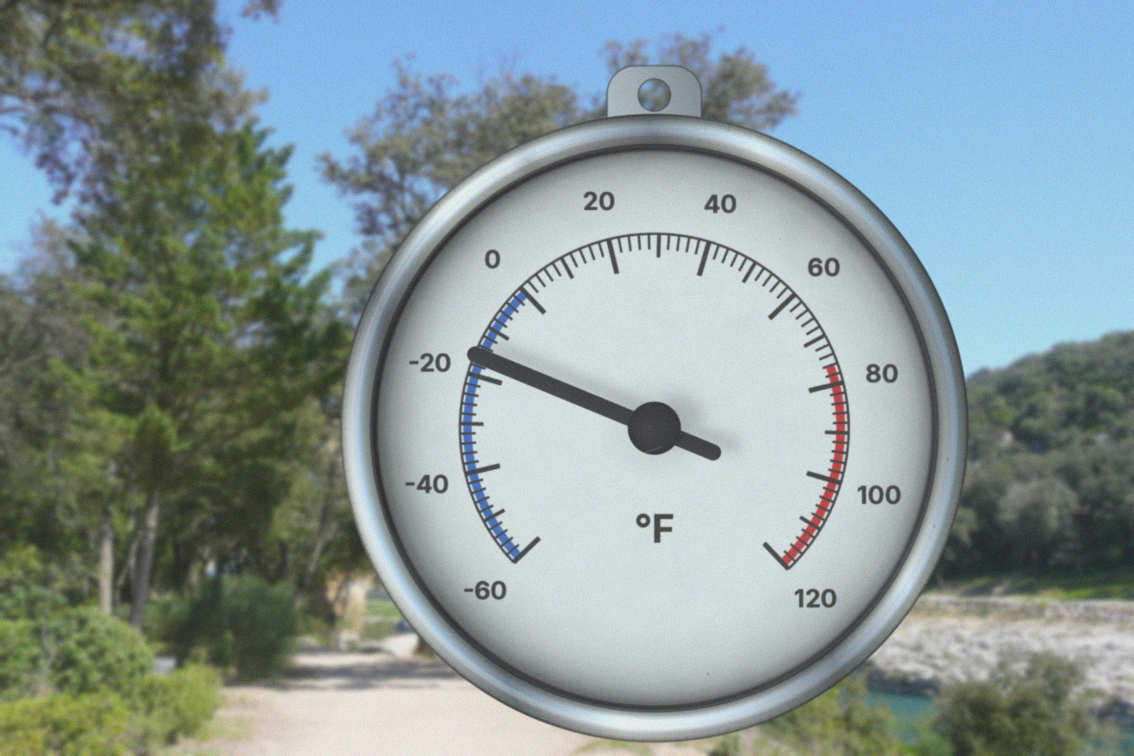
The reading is -16 °F
